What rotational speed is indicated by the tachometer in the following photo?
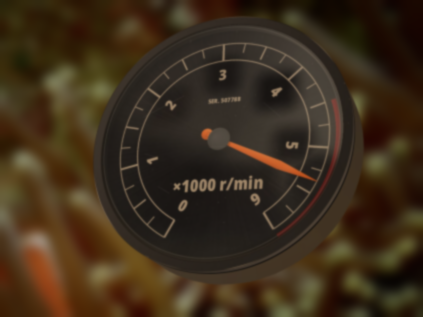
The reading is 5375 rpm
